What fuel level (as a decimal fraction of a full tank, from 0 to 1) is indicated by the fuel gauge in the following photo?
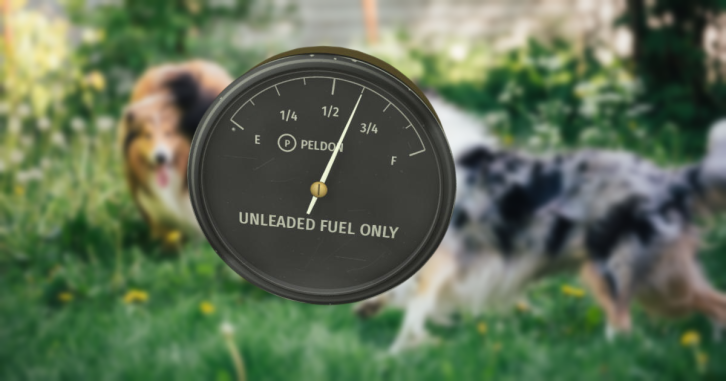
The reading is 0.625
